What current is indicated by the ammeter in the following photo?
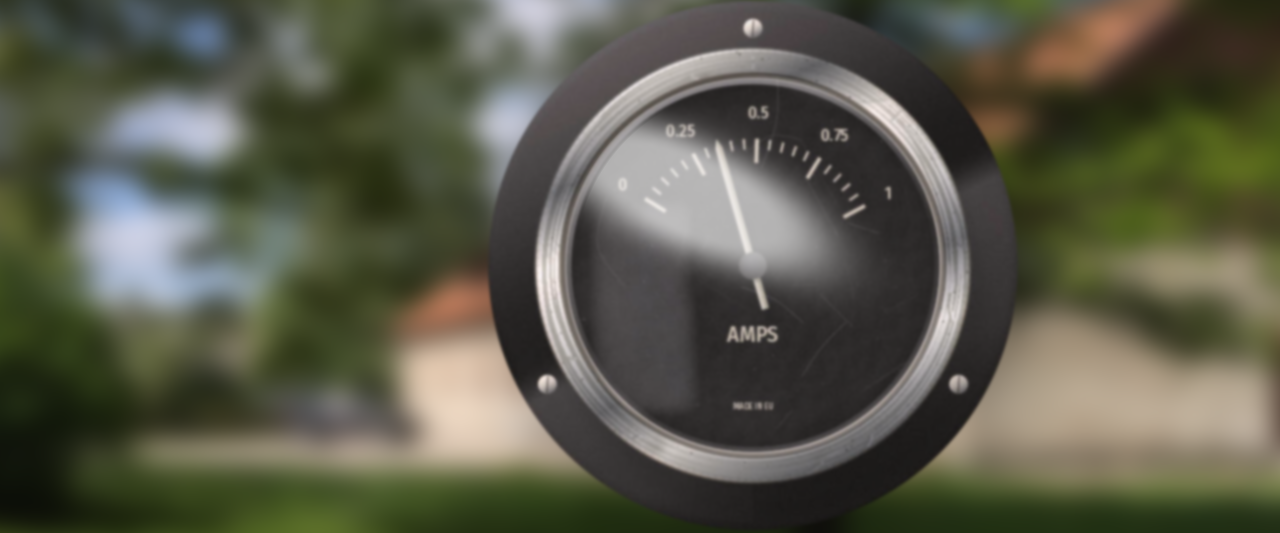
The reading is 0.35 A
